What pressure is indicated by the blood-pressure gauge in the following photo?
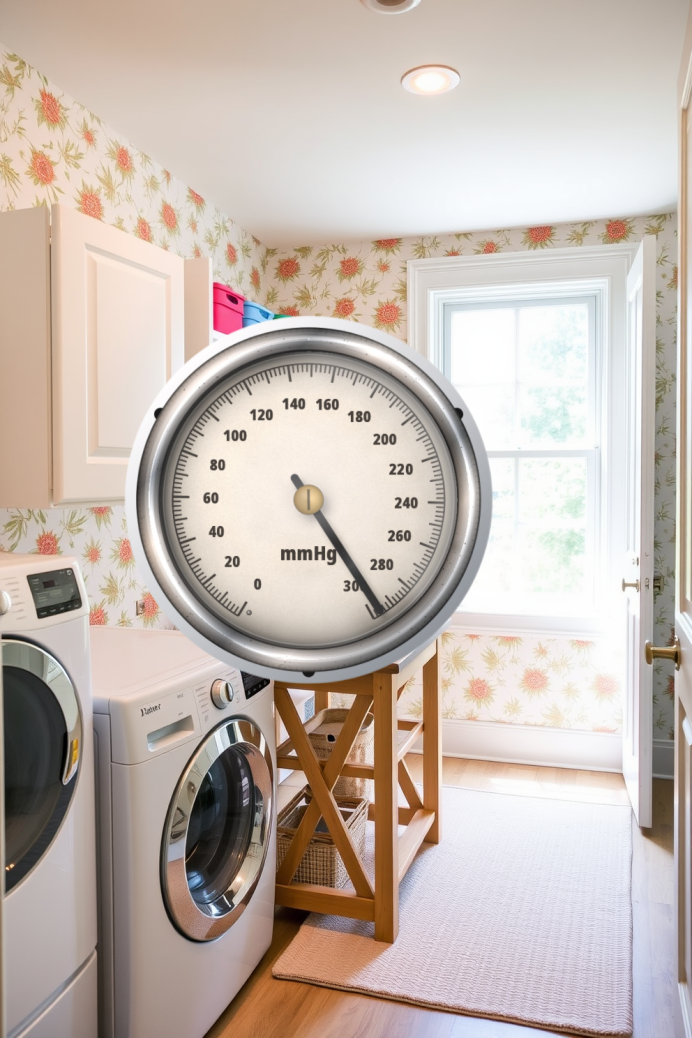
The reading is 296 mmHg
